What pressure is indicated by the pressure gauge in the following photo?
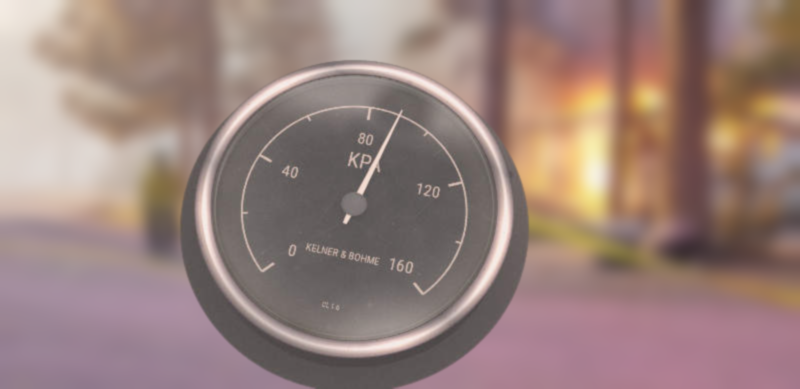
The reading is 90 kPa
